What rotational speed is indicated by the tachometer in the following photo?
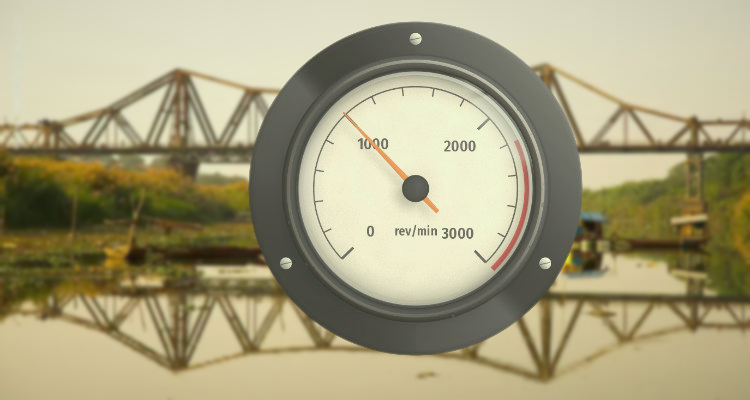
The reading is 1000 rpm
